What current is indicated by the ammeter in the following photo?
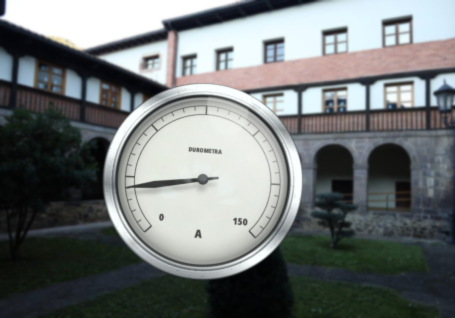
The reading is 20 A
